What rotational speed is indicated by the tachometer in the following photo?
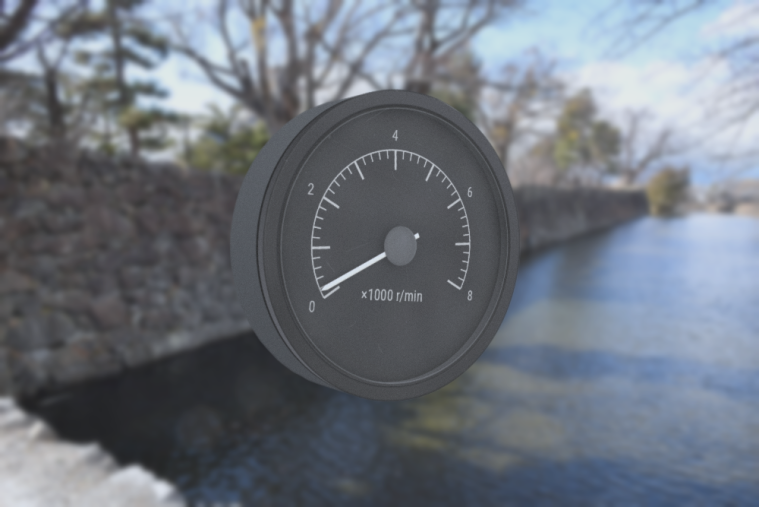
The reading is 200 rpm
